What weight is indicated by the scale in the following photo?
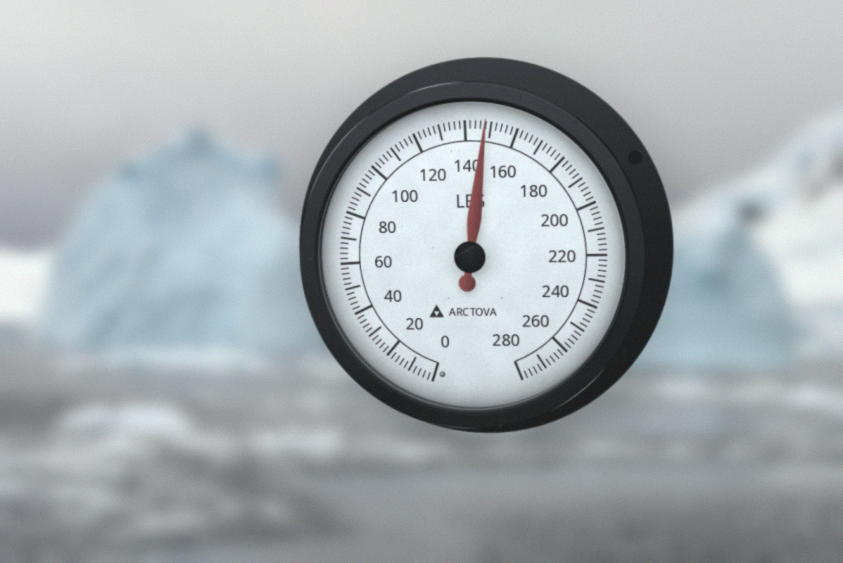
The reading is 148 lb
